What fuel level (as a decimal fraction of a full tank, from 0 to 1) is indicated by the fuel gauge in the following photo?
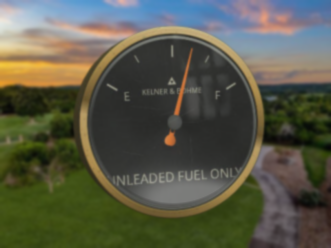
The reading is 0.625
